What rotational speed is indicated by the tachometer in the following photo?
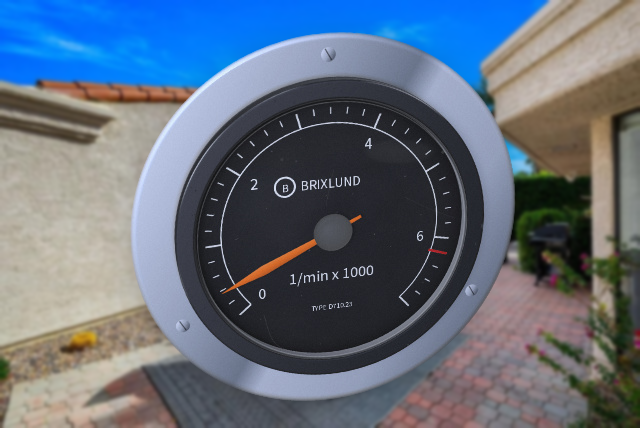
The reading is 400 rpm
